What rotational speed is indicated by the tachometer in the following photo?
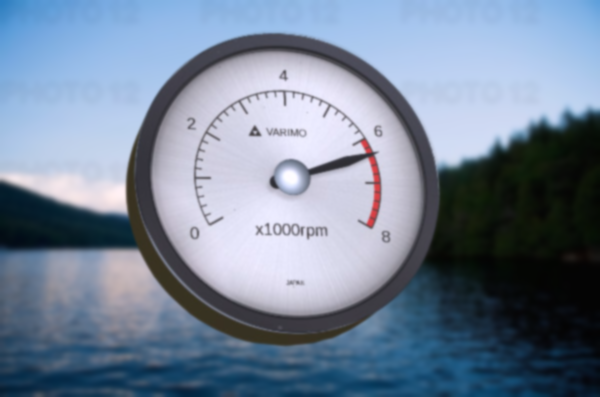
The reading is 6400 rpm
